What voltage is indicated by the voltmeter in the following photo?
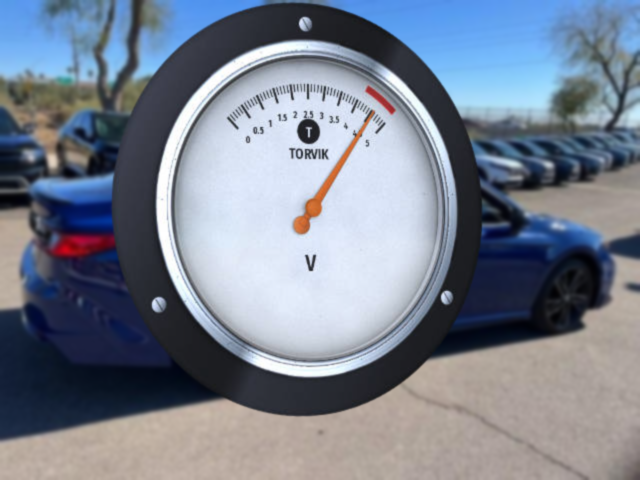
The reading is 4.5 V
